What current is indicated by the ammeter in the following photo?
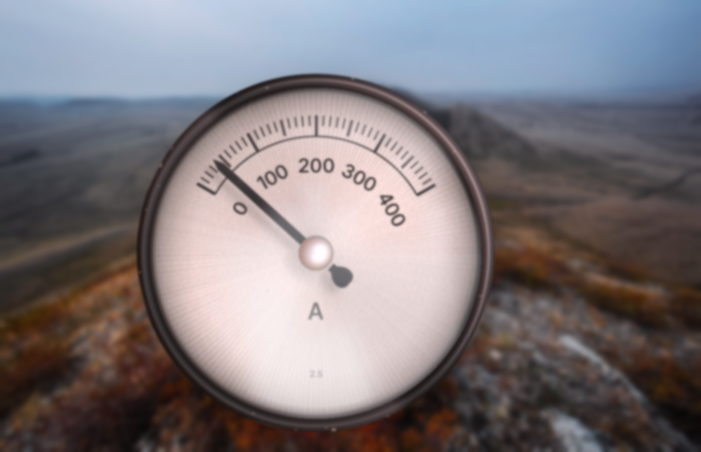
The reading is 40 A
